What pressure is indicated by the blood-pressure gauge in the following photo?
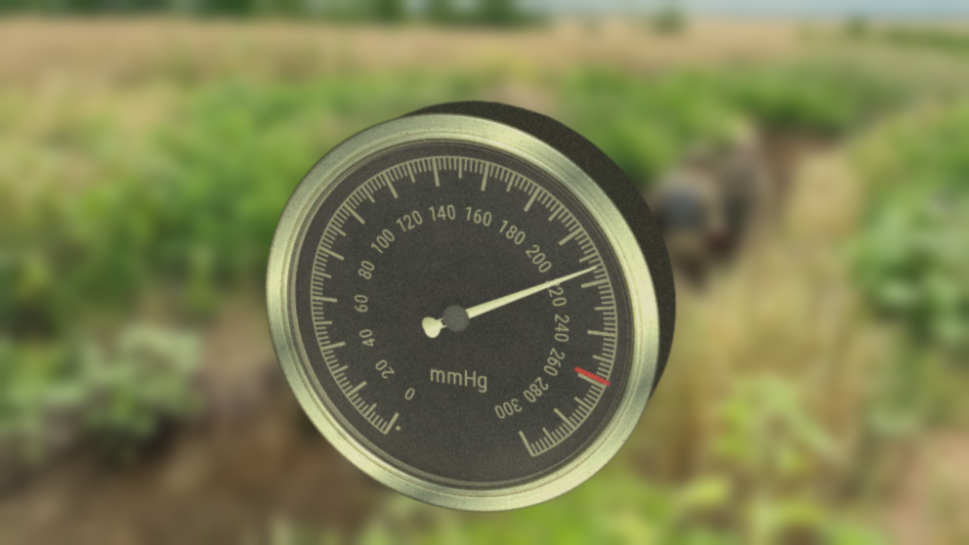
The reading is 214 mmHg
